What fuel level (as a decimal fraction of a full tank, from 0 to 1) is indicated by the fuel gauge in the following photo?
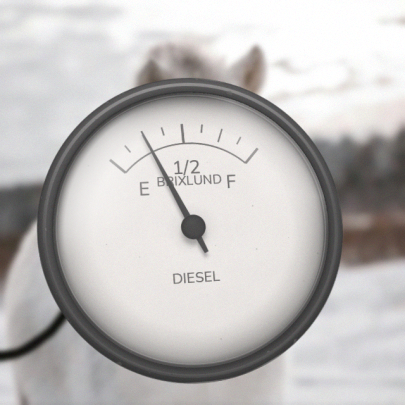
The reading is 0.25
